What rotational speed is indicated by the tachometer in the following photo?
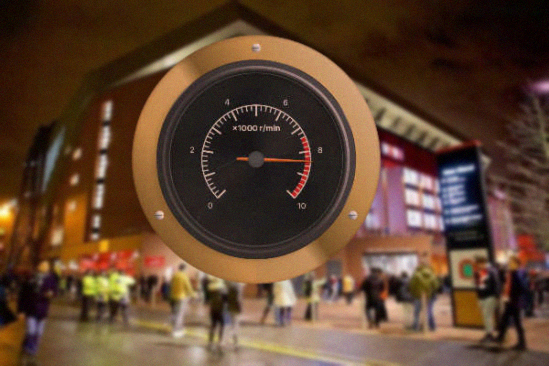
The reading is 8400 rpm
